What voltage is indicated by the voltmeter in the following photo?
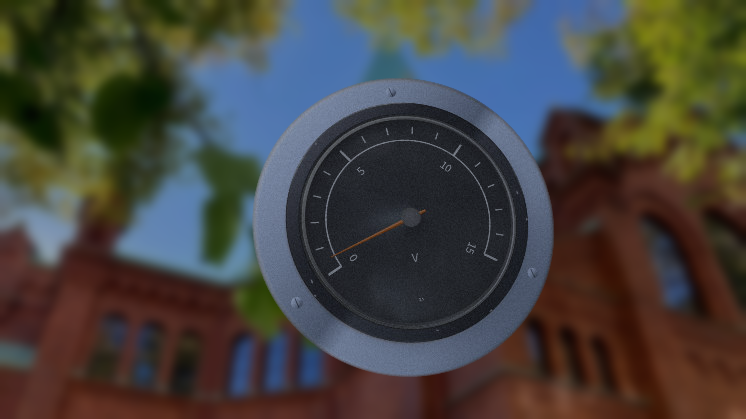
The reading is 0.5 V
